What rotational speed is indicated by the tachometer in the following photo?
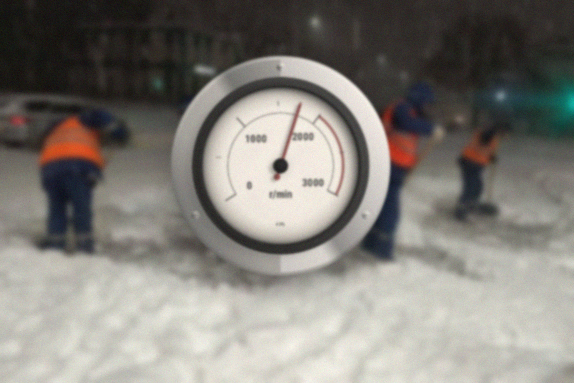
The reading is 1750 rpm
